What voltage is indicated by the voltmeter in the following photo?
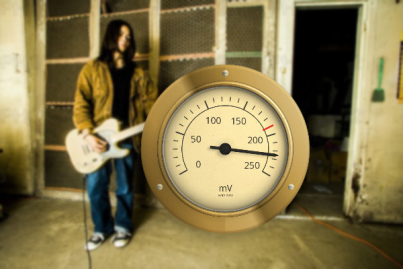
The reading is 225 mV
